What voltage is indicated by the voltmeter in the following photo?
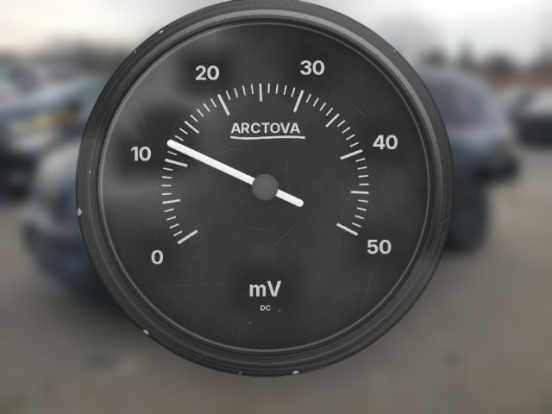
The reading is 12 mV
